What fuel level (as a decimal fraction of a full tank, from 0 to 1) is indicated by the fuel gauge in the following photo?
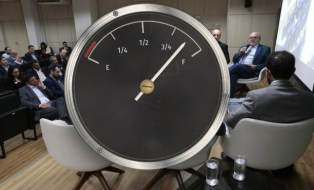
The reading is 0.875
